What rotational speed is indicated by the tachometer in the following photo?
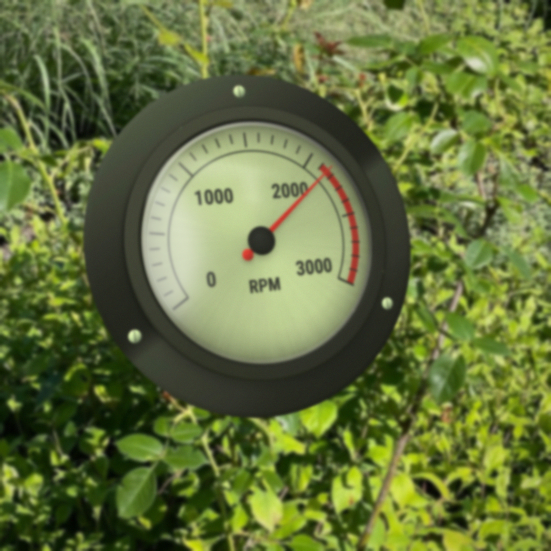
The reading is 2150 rpm
